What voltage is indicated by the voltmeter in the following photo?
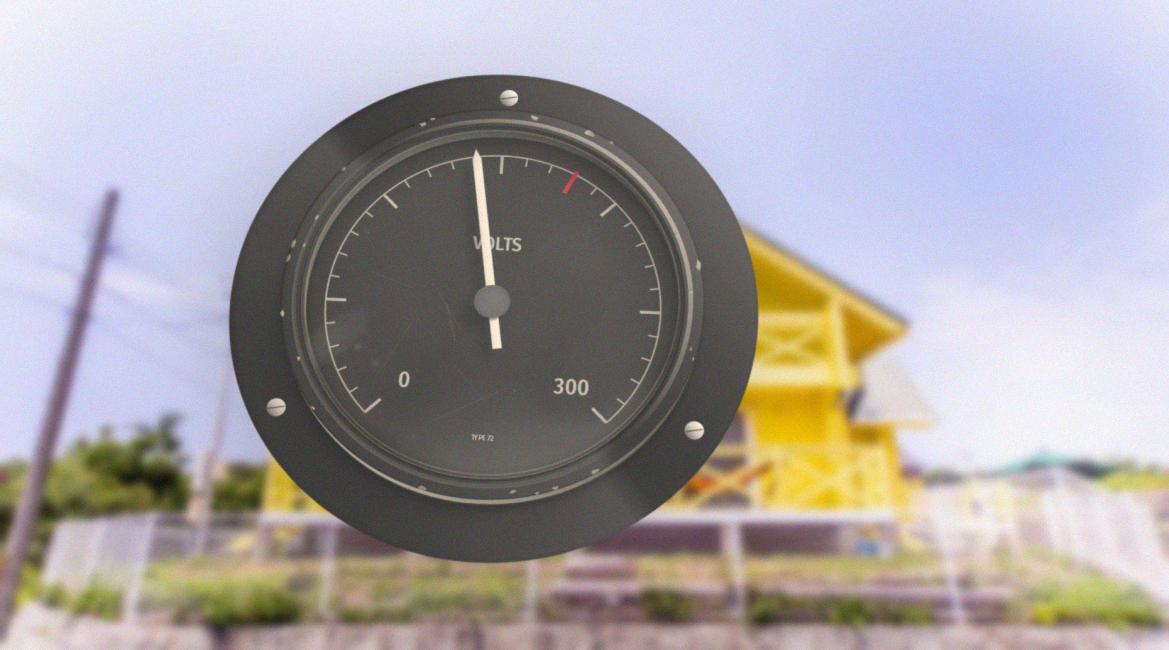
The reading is 140 V
